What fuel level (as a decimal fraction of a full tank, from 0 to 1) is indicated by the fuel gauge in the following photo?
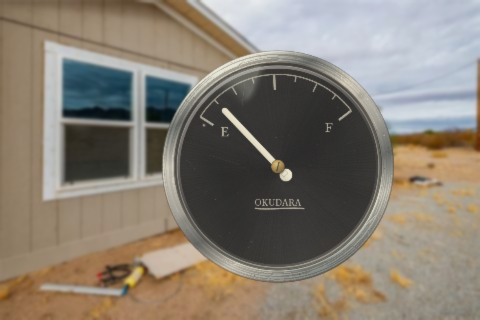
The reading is 0.125
